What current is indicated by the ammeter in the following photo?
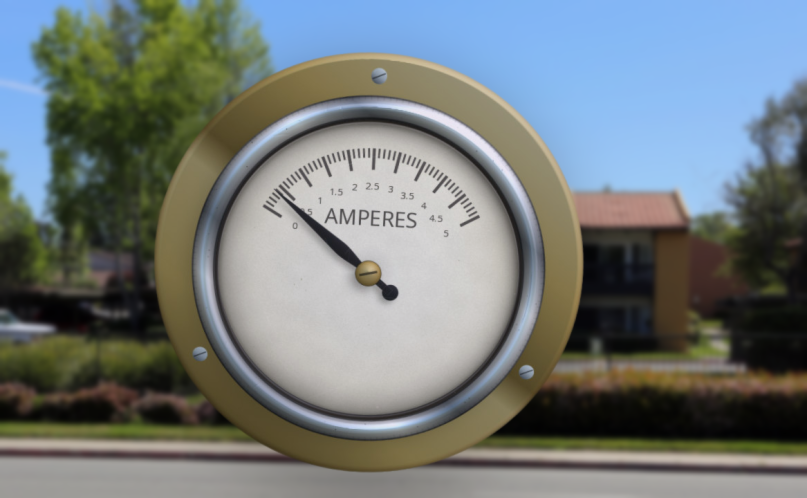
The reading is 0.4 A
